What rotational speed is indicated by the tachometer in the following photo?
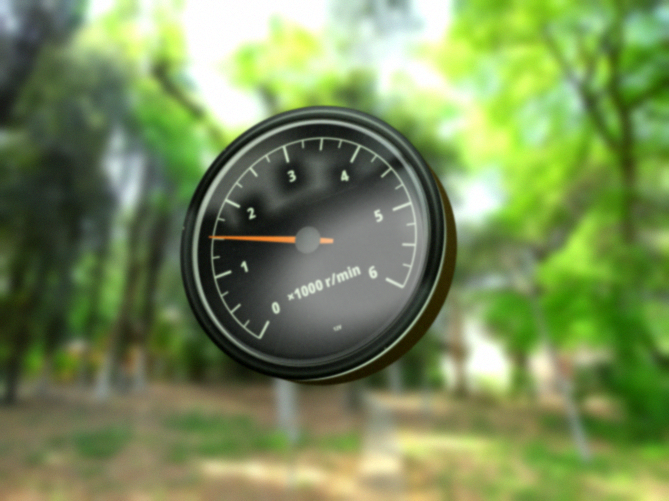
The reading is 1500 rpm
